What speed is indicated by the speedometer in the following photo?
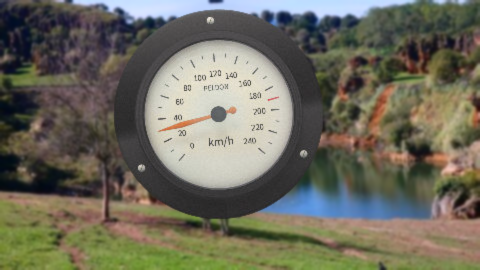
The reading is 30 km/h
